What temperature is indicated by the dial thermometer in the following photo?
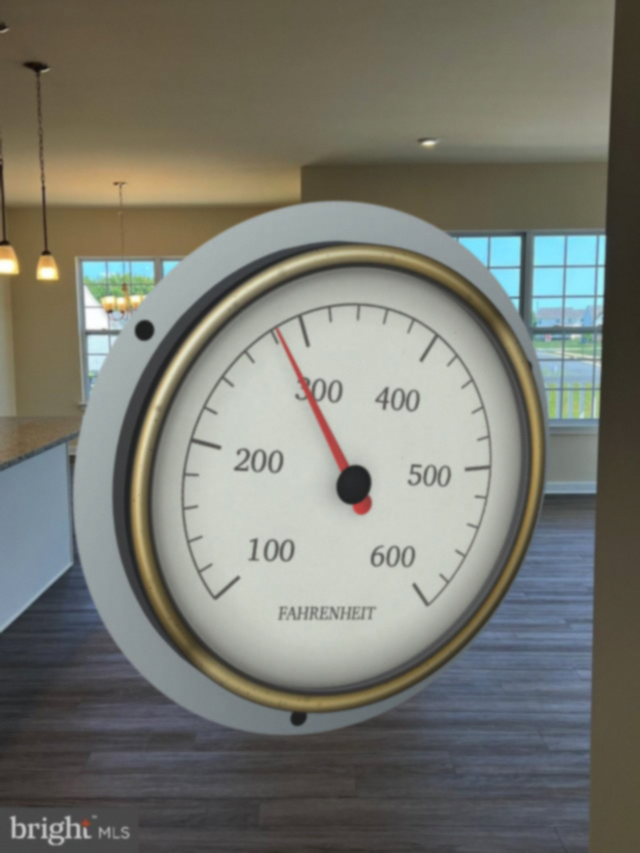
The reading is 280 °F
